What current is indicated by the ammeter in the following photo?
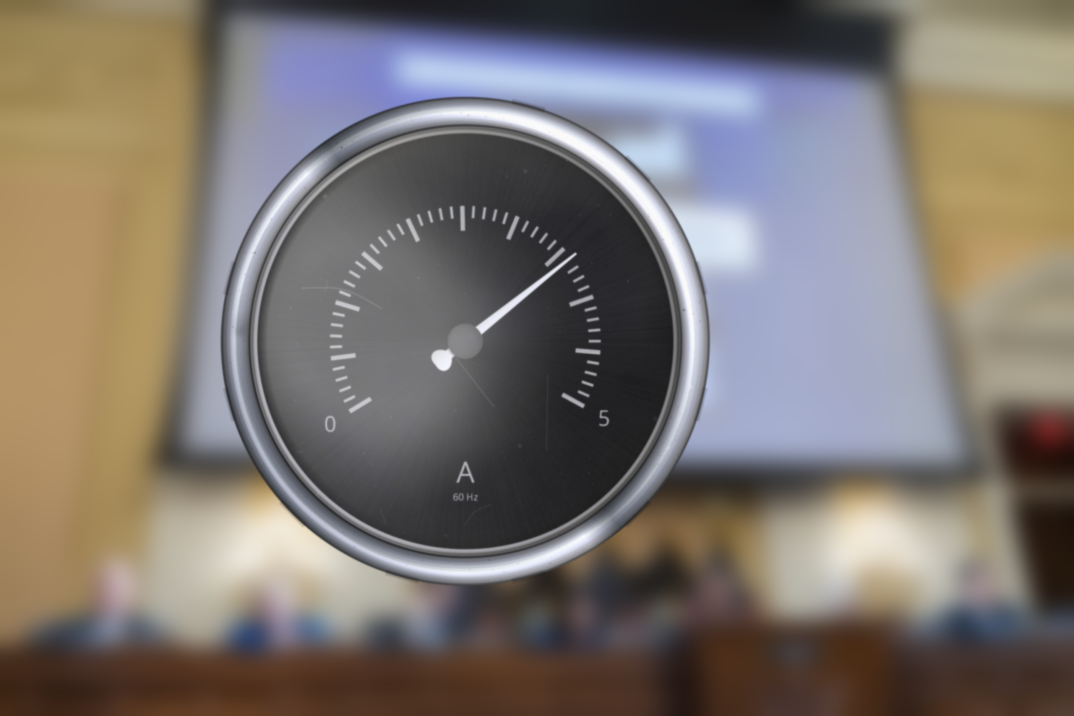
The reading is 3.6 A
